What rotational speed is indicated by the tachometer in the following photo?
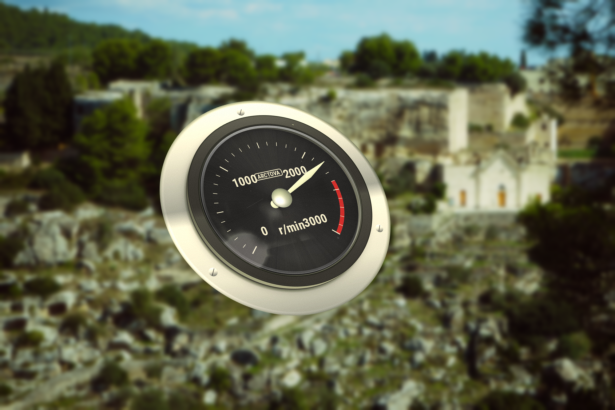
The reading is 2200 rpm
